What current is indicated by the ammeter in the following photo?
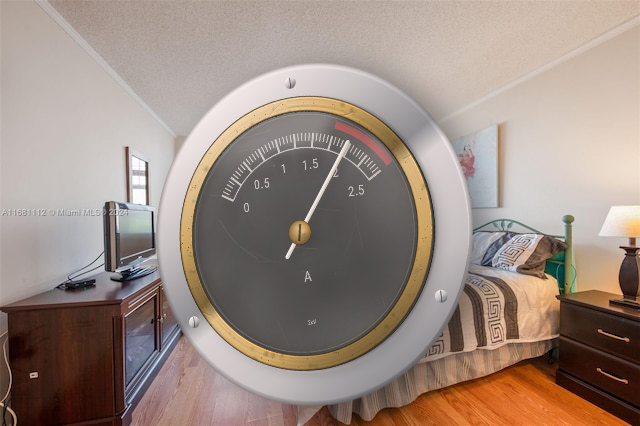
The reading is 2 A
